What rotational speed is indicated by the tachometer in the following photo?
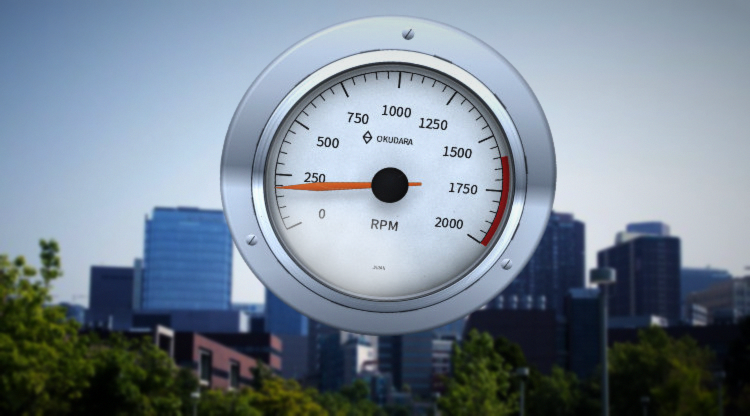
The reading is 200 rpm
